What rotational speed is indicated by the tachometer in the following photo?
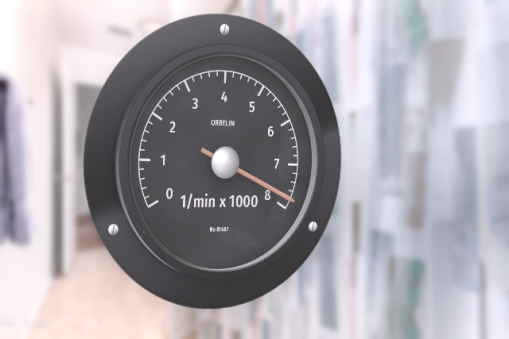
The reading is 7800 rpm
